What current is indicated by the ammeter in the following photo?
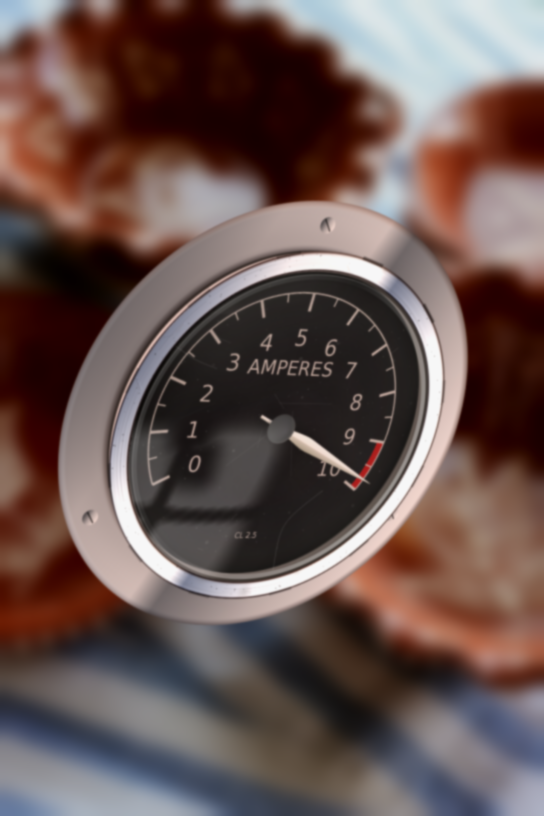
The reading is 9.75 A
